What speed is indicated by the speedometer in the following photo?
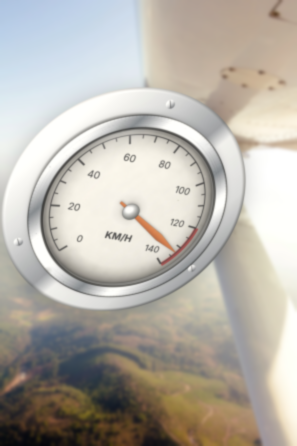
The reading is 132.5 km/h
